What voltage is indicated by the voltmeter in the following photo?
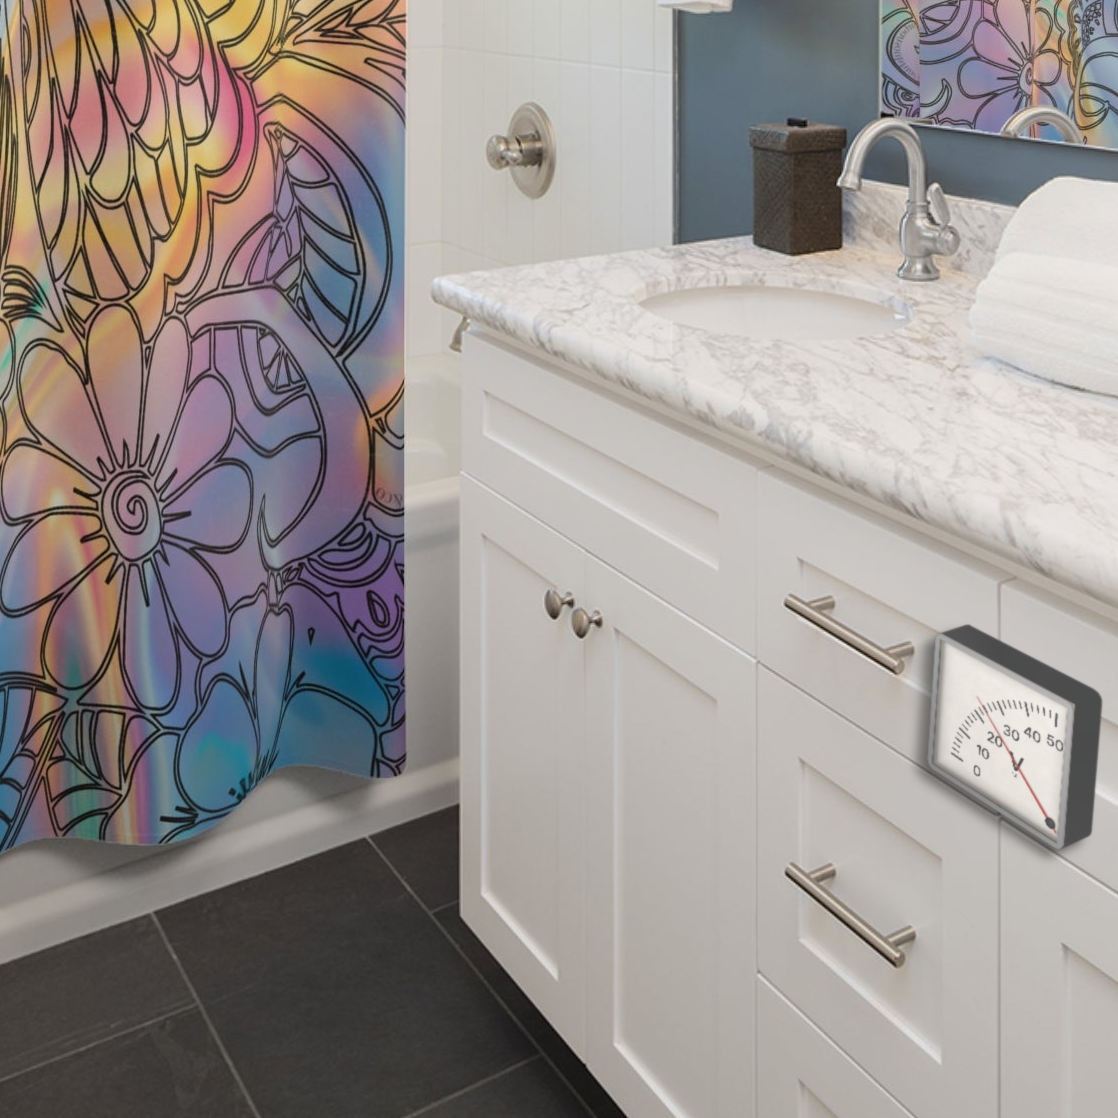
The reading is 24 V
